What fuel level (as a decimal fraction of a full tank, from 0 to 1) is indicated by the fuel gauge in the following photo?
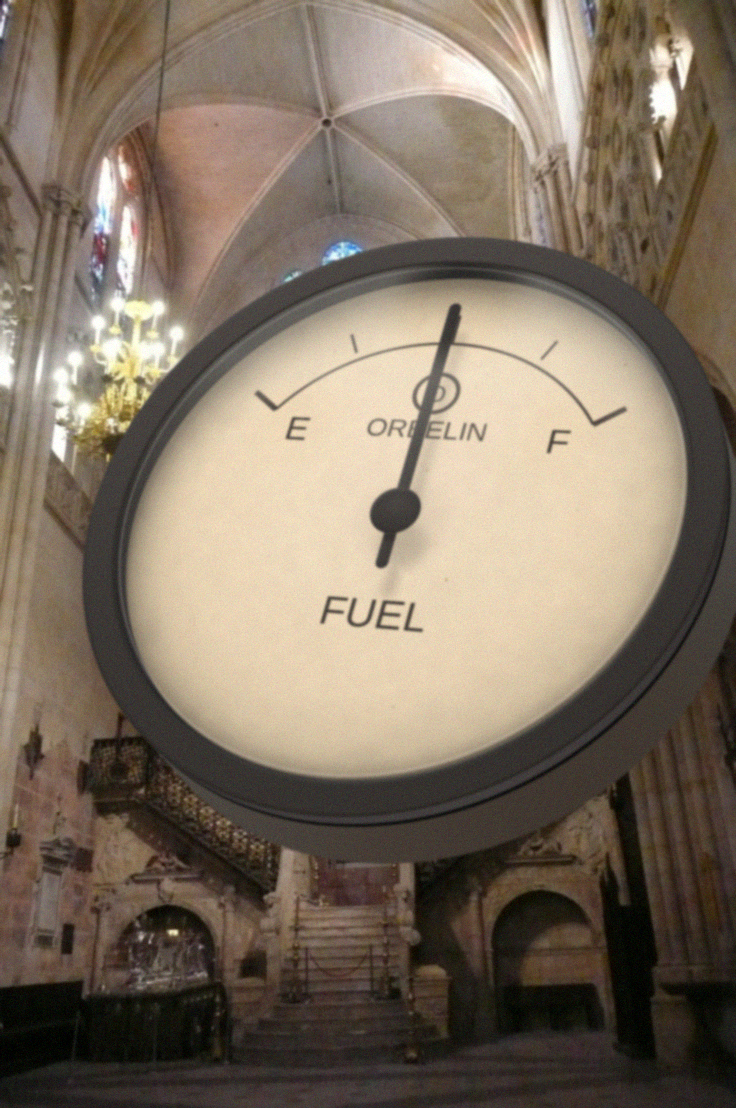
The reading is 0.5
